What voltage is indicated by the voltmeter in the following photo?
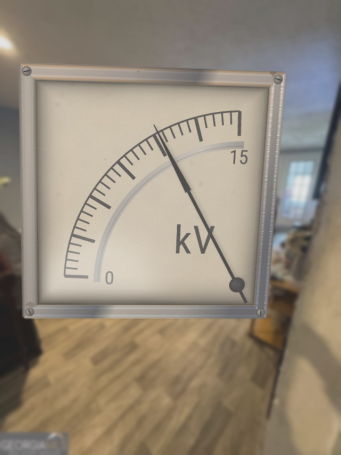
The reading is 10.25 kV
